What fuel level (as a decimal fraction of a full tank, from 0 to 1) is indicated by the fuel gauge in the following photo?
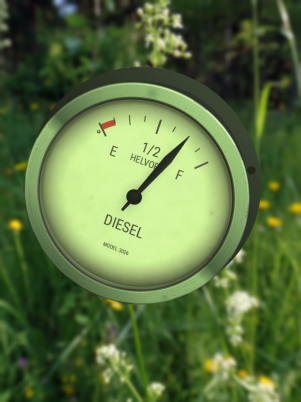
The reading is 0.75
